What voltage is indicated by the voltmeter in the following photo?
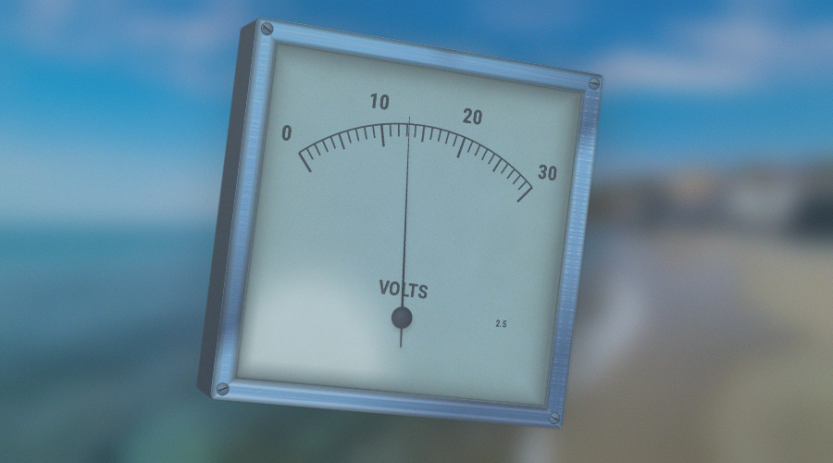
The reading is 13 V
